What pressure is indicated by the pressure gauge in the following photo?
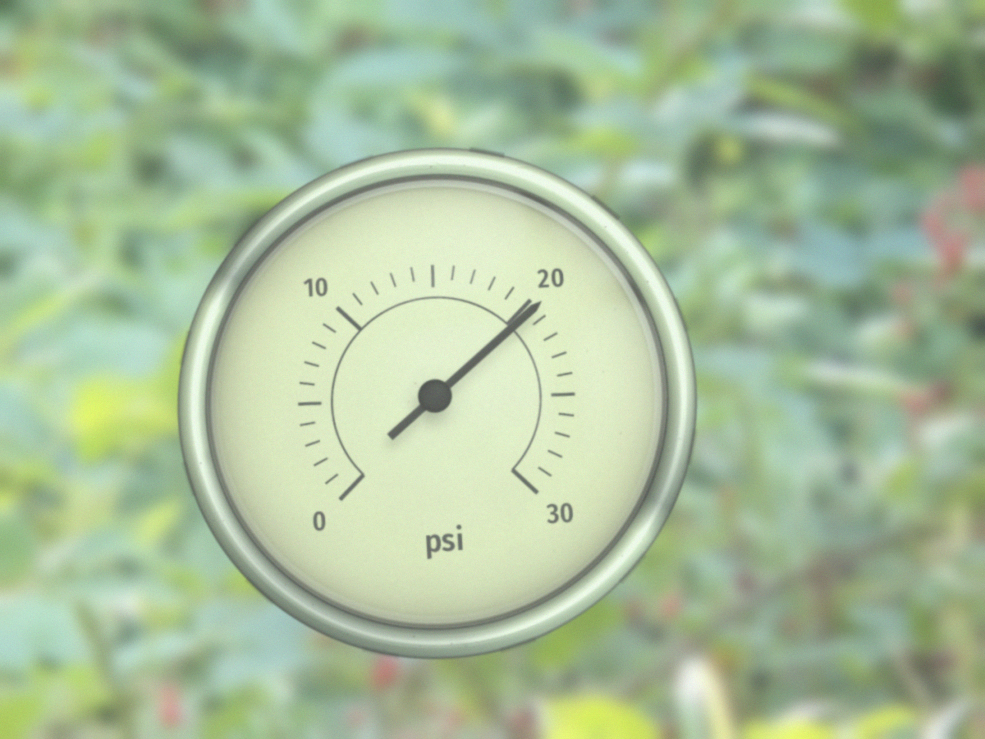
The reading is 20.5 psi
